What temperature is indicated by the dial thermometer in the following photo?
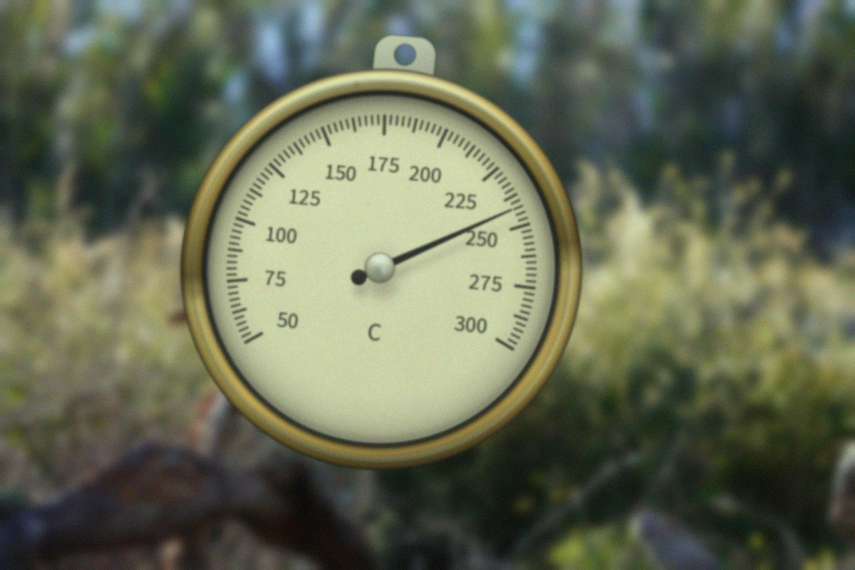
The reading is 242.5 °C
